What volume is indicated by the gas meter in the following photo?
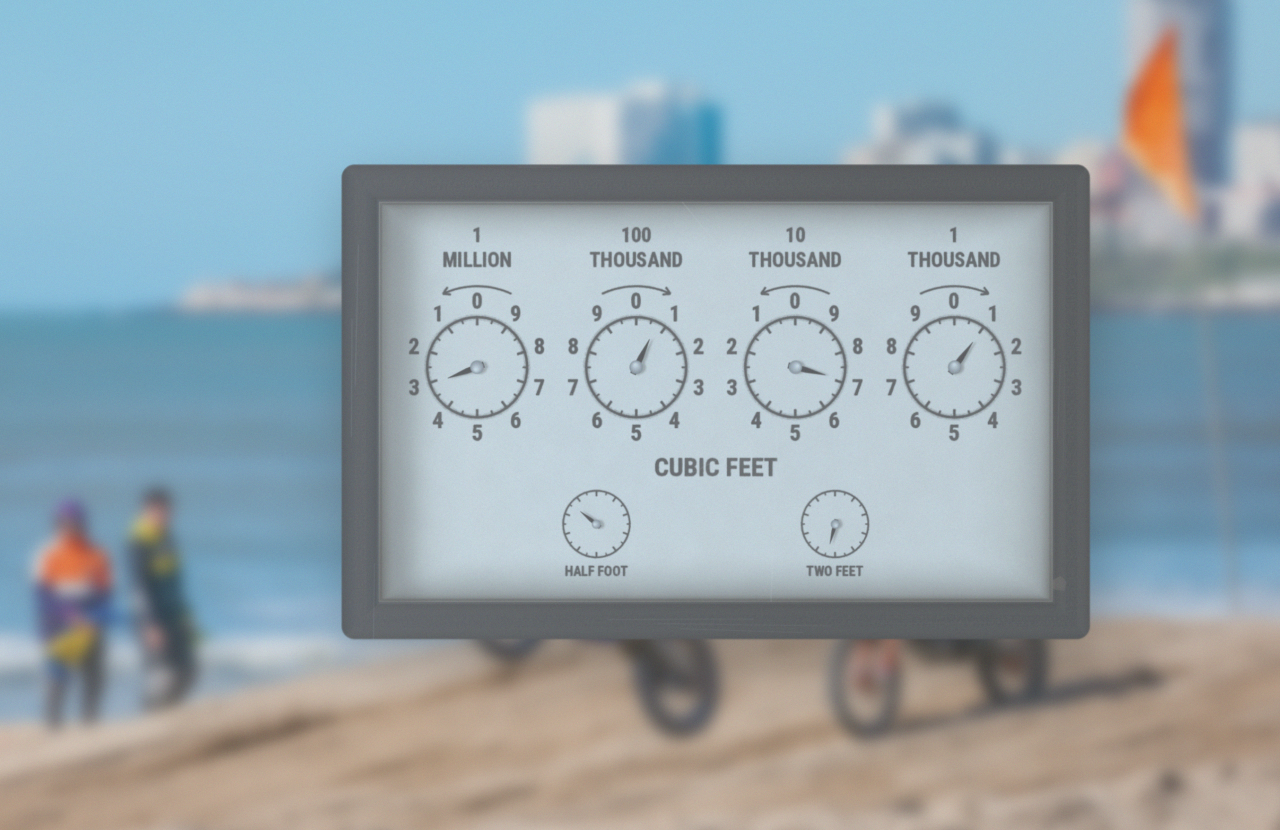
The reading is 307100 ft³
